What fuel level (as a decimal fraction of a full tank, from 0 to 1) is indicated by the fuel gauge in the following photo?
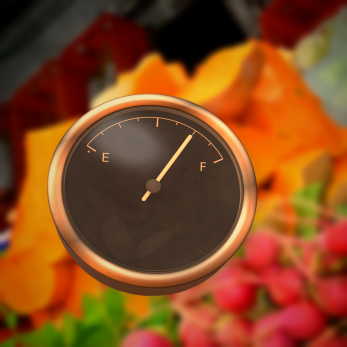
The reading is 0.75
